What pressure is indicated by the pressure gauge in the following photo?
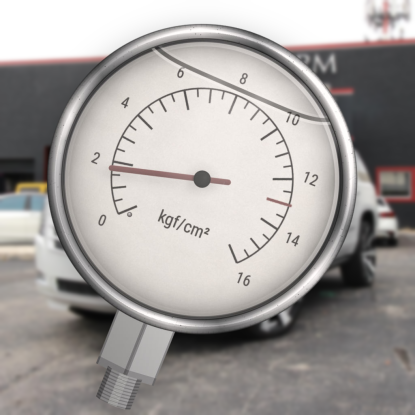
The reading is 1.75 kg/cm²
